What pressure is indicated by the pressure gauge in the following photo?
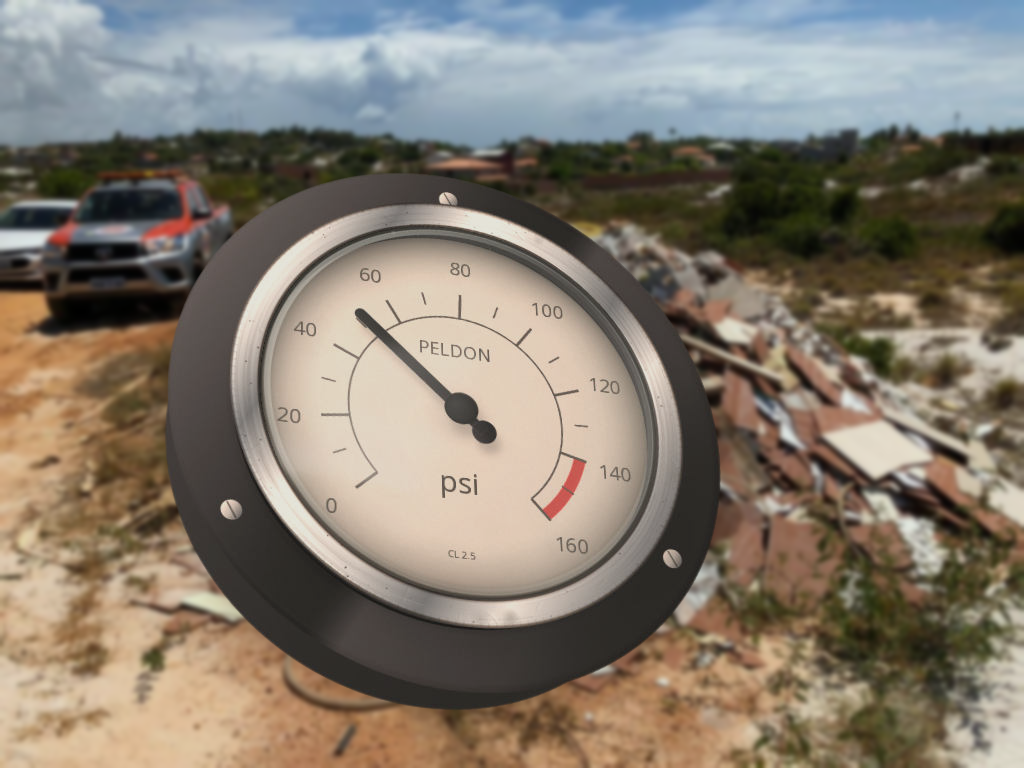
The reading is 50 psi
